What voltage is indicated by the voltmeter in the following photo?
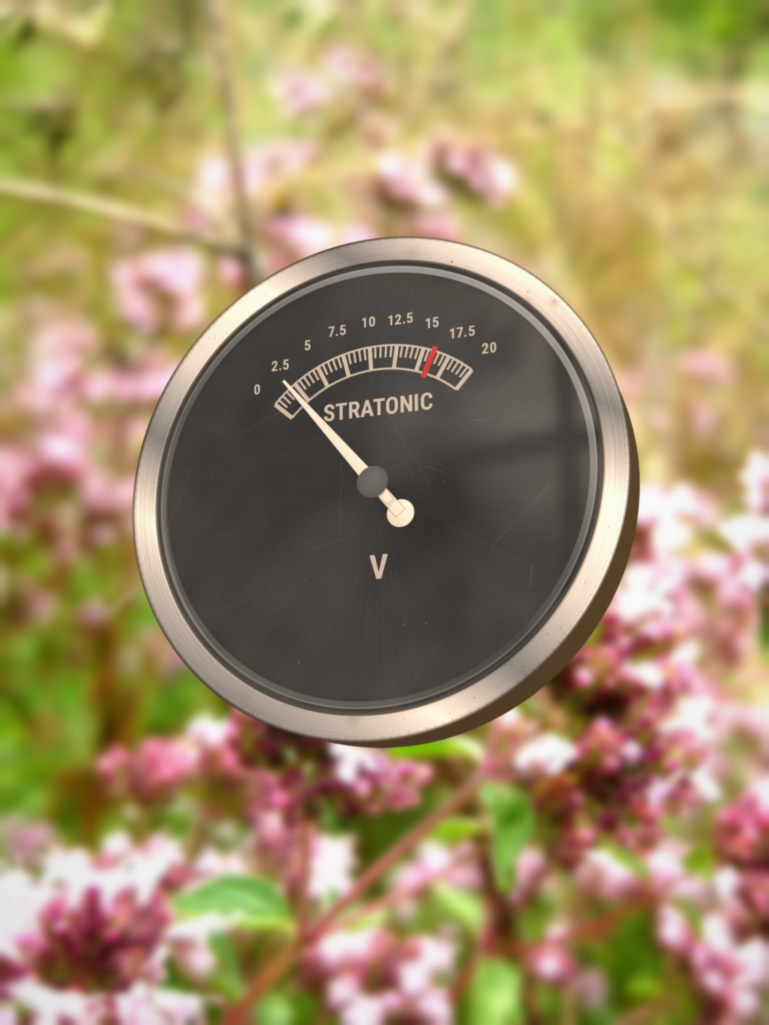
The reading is 2 V
